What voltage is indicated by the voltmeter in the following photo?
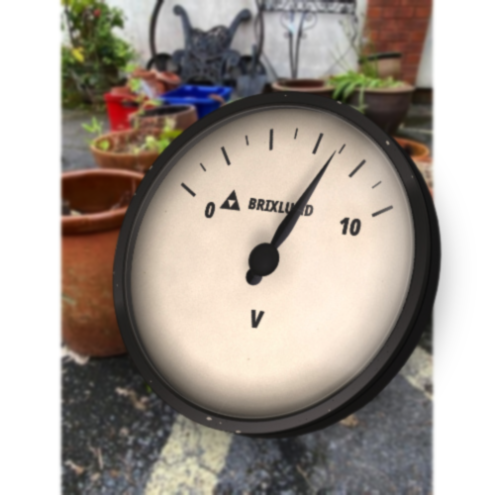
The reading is 7 V
